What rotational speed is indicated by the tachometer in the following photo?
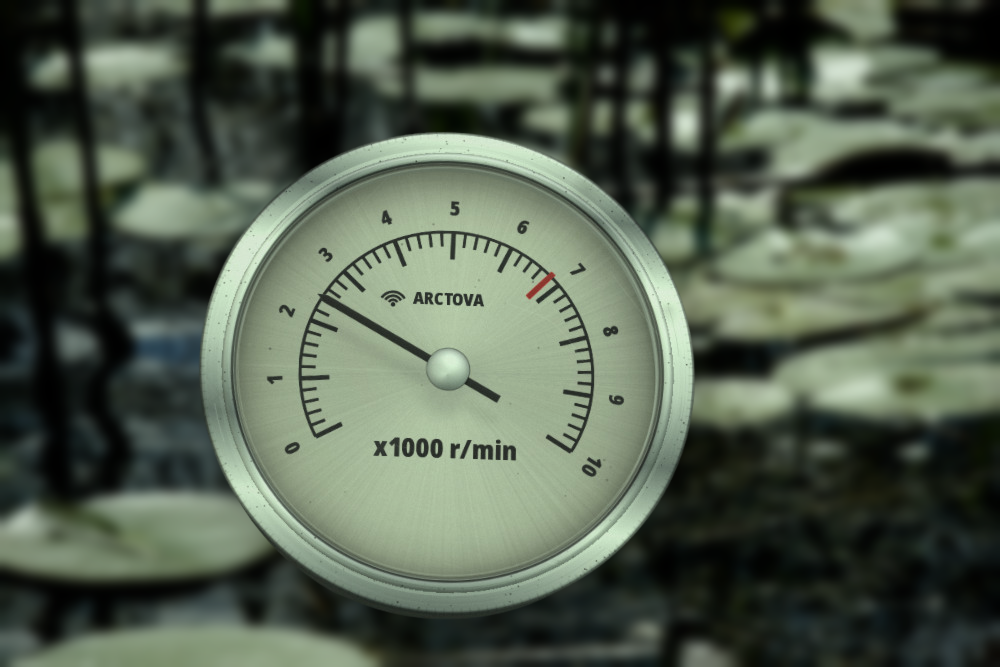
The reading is 2400 rpm
